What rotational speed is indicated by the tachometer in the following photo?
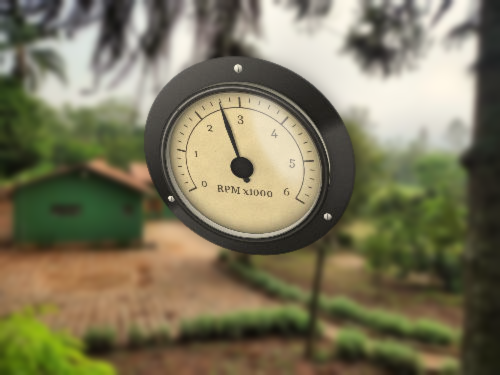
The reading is 2600 rpm
